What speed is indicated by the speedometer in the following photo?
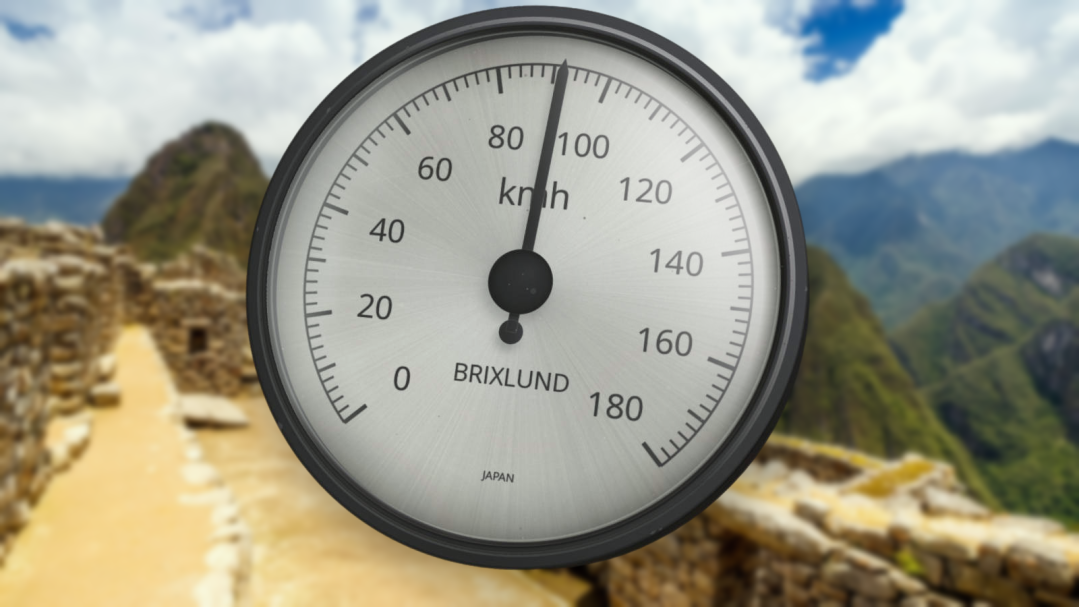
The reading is 92 km/h
